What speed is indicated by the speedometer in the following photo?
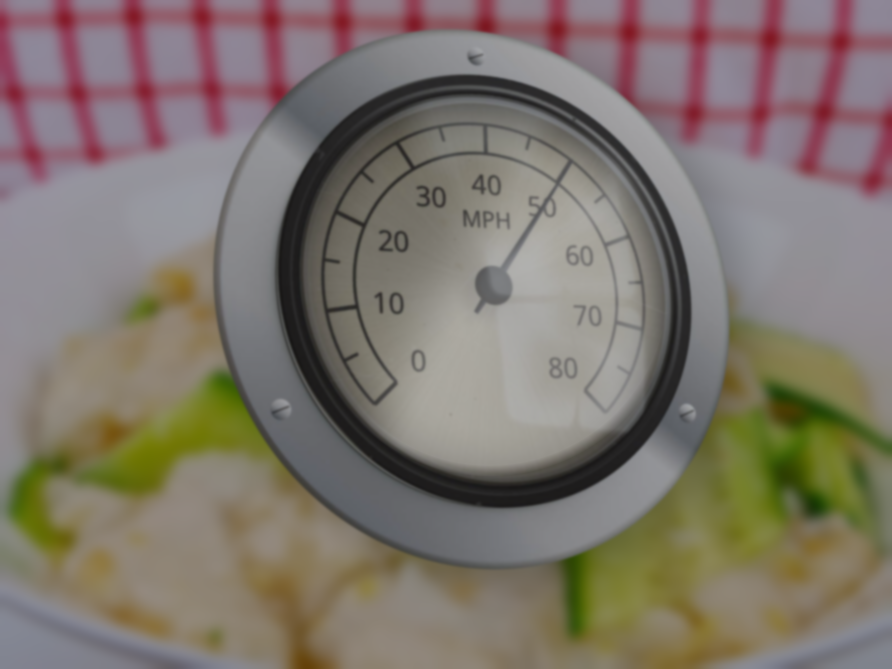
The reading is 50 mph
